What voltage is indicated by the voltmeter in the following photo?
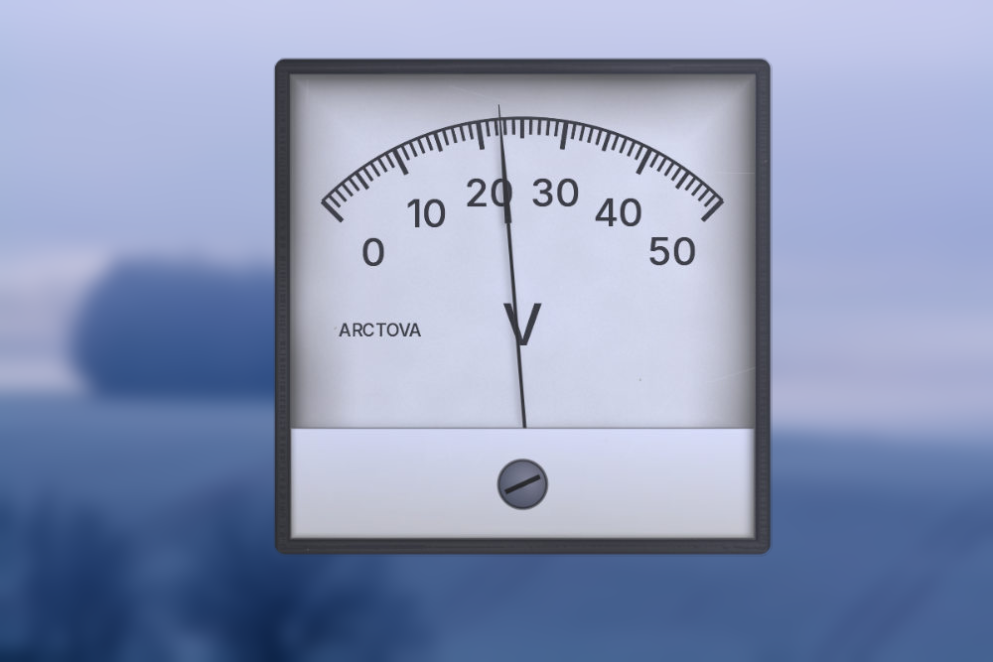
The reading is 22.5 V
